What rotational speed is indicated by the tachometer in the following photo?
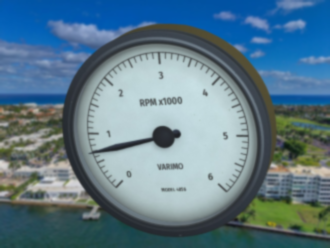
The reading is 700 rpm
